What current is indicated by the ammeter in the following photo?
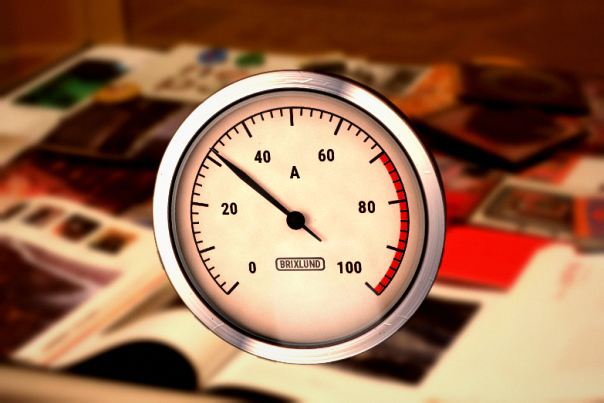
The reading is 32 A
